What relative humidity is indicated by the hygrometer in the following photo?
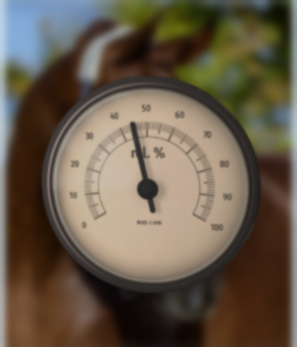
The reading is 45 %
